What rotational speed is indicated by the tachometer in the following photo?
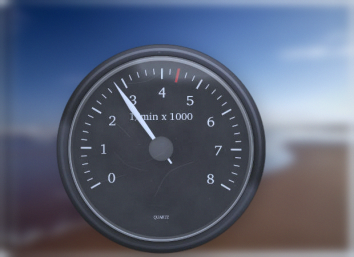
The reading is 2800 rpm
